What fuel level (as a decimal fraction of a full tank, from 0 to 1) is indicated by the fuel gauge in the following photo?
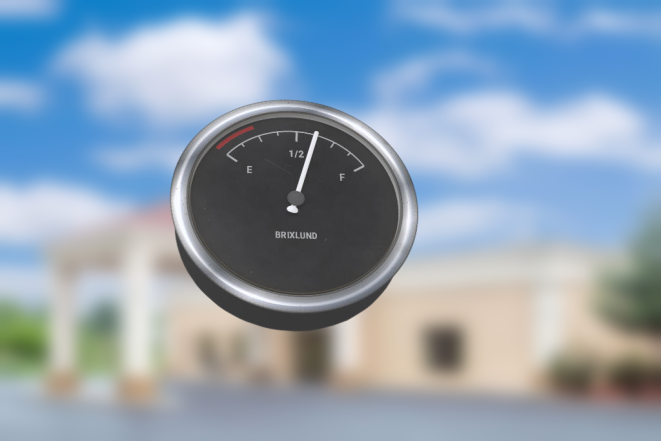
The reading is 0.625
